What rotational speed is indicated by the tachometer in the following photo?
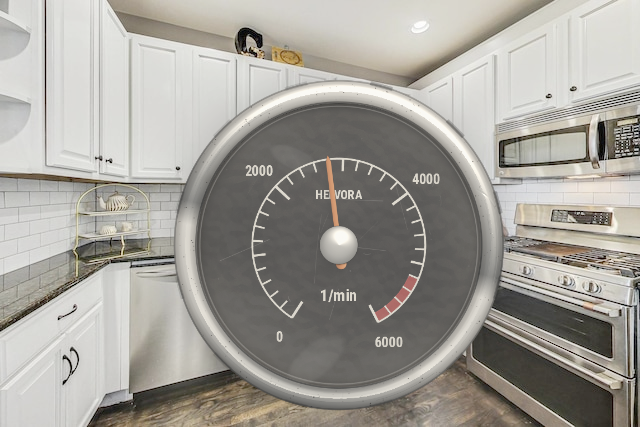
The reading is 2800 rpm
